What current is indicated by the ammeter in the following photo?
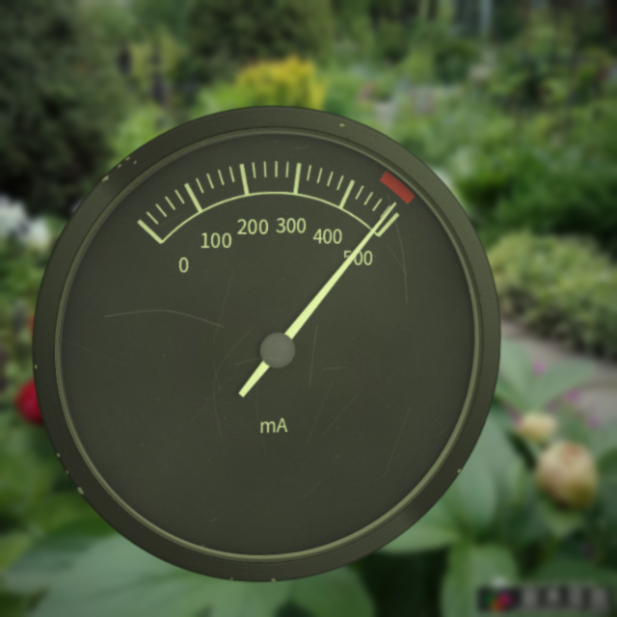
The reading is 480 mA
